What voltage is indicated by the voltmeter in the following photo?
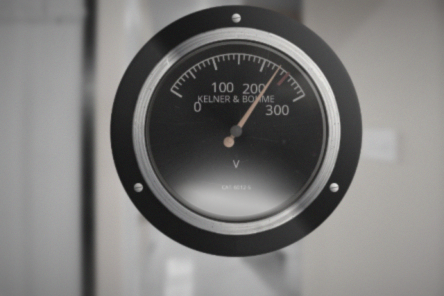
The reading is 230 V
